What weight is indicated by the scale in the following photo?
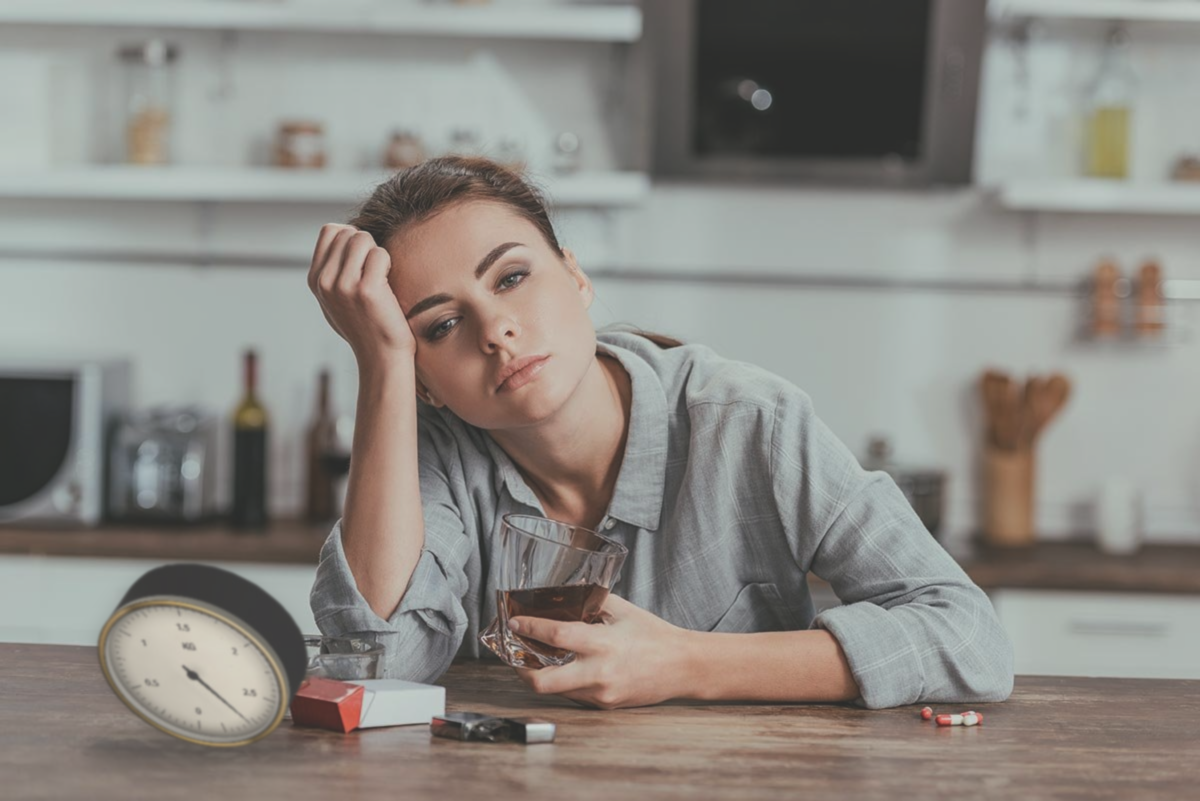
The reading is 2.75 kg
